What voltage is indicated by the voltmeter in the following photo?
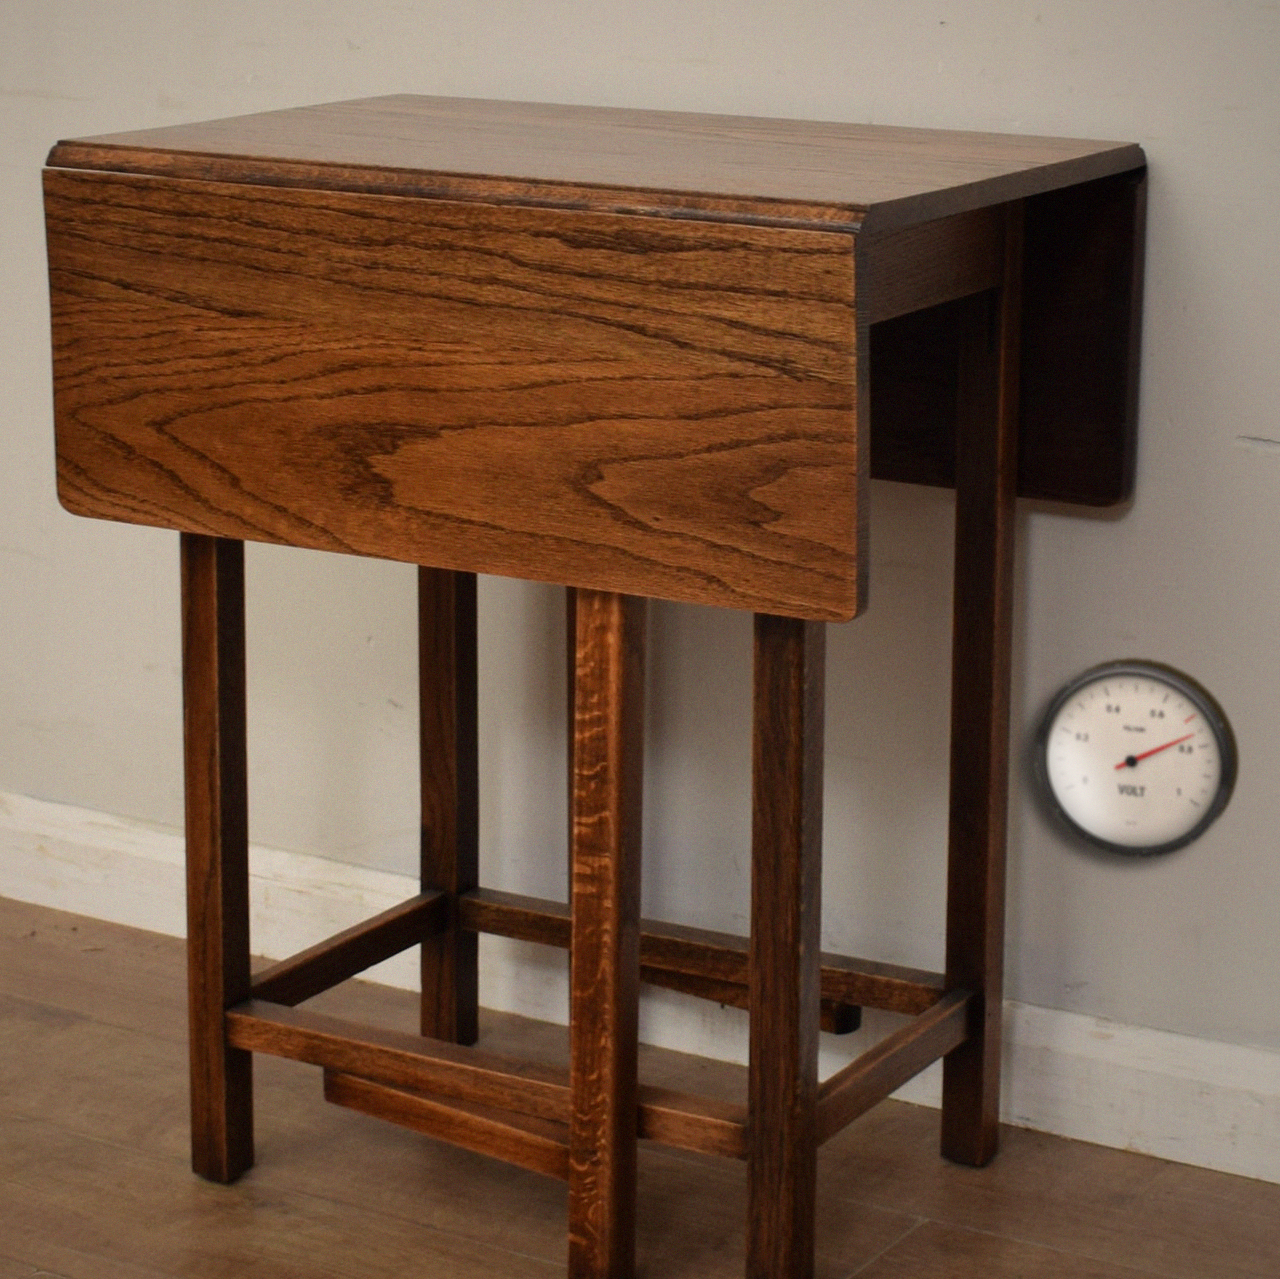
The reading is 0.75 V
